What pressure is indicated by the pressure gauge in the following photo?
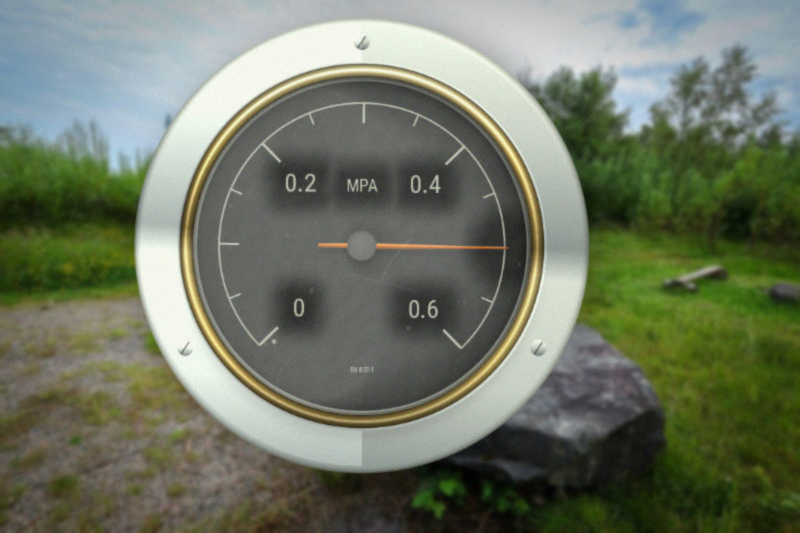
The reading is 0.5 MPa
